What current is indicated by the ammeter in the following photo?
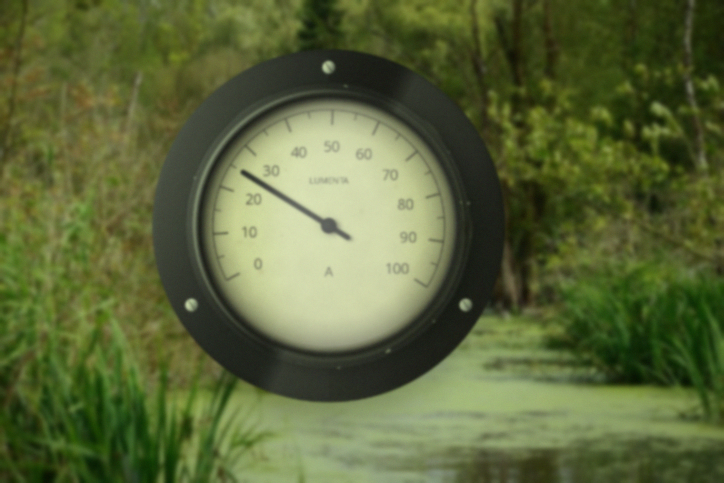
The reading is 25 A
